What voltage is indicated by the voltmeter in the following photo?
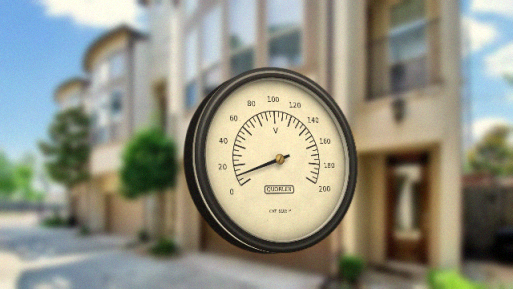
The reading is 10 V
